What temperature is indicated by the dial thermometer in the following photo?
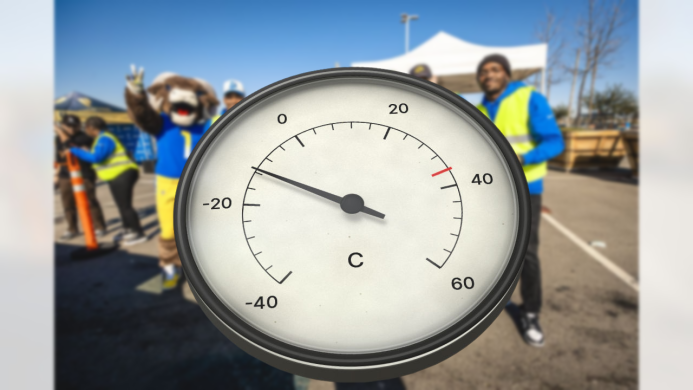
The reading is -12 °C
